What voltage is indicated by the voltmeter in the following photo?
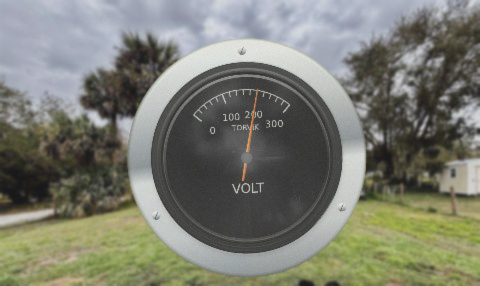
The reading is 200 V
